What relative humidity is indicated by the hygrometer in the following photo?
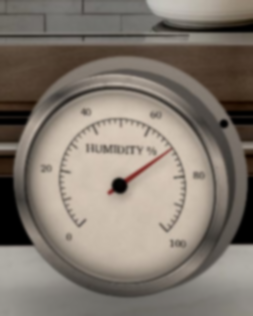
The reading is 70 %
